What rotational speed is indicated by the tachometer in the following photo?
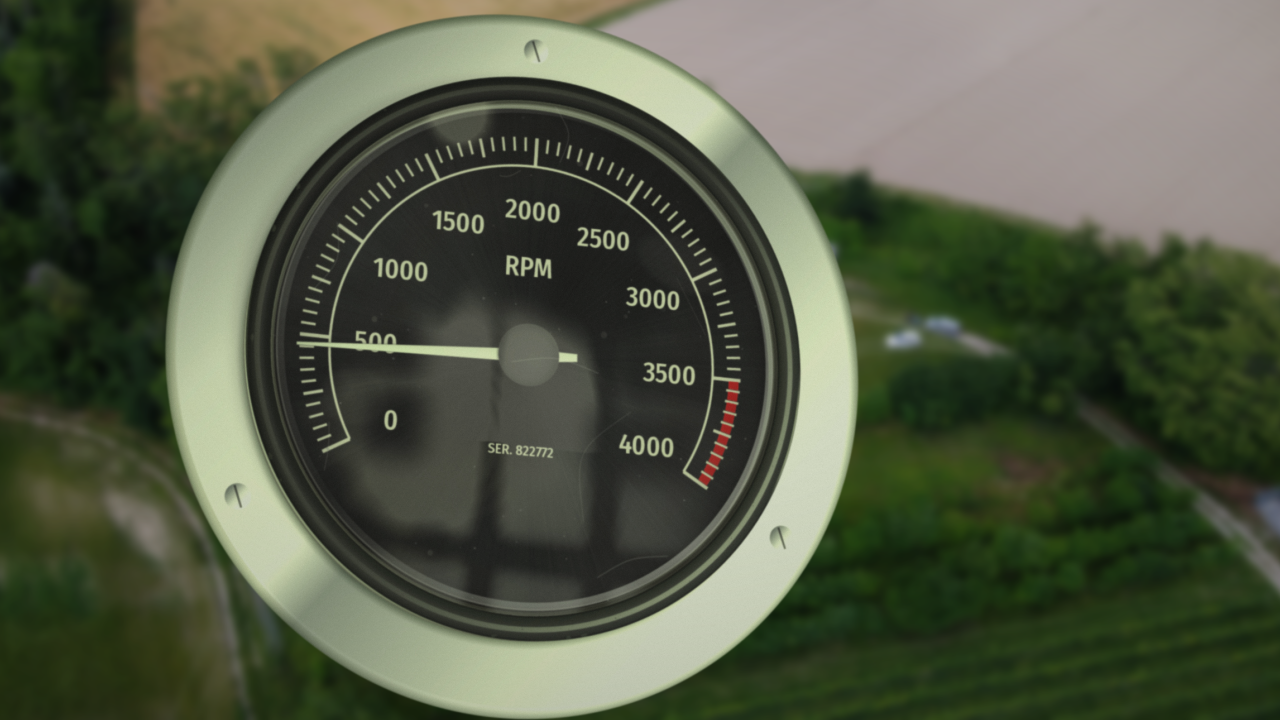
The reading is 450 rpm
